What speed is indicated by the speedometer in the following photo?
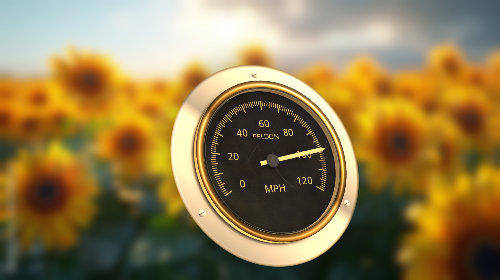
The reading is 100 mph
